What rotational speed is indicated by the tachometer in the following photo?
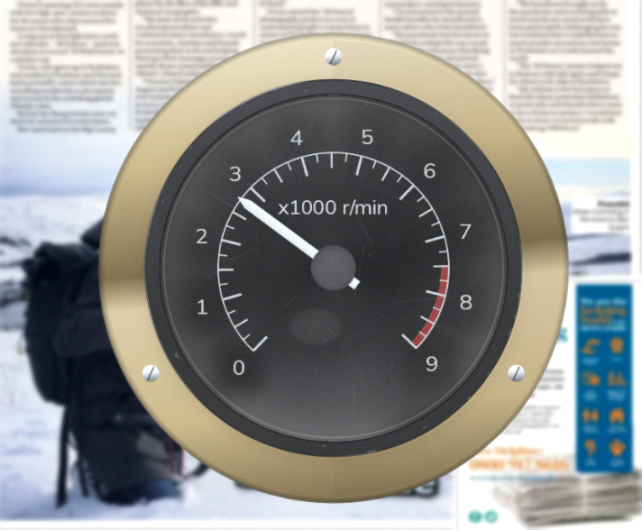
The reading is 2750 rpm
